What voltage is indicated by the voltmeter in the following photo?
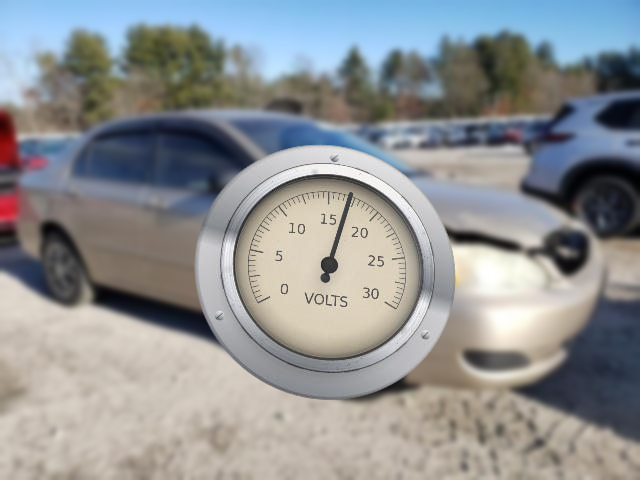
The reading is 17 V
